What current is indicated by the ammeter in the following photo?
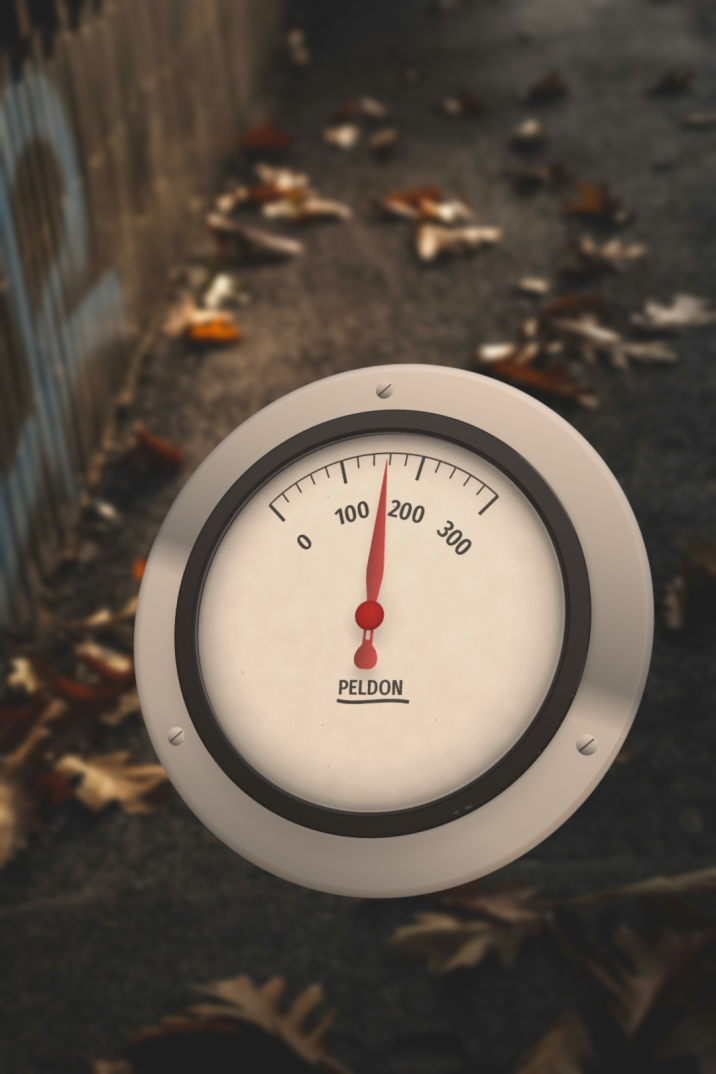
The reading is 160 A
